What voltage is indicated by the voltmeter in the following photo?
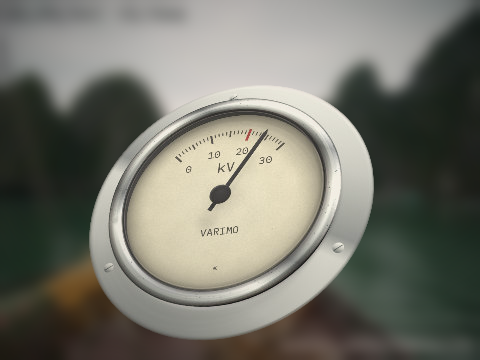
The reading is 25 kV
